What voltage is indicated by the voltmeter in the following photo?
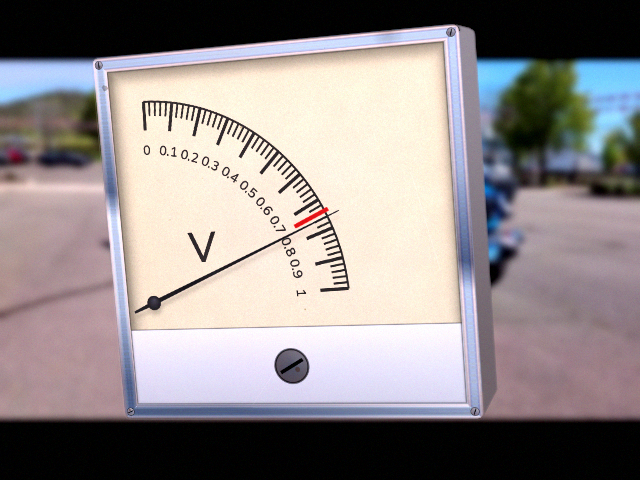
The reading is 0.76 V
